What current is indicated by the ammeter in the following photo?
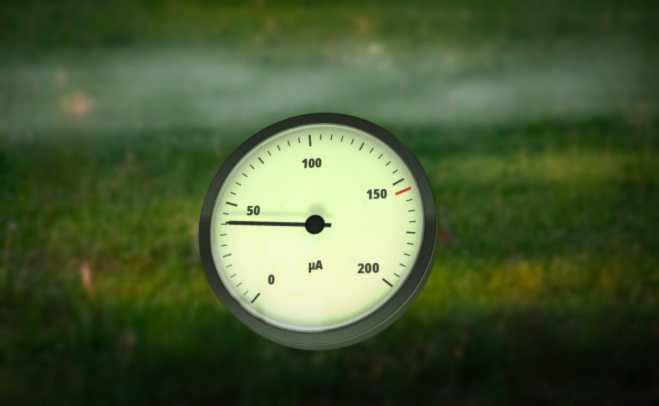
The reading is 40 µA
